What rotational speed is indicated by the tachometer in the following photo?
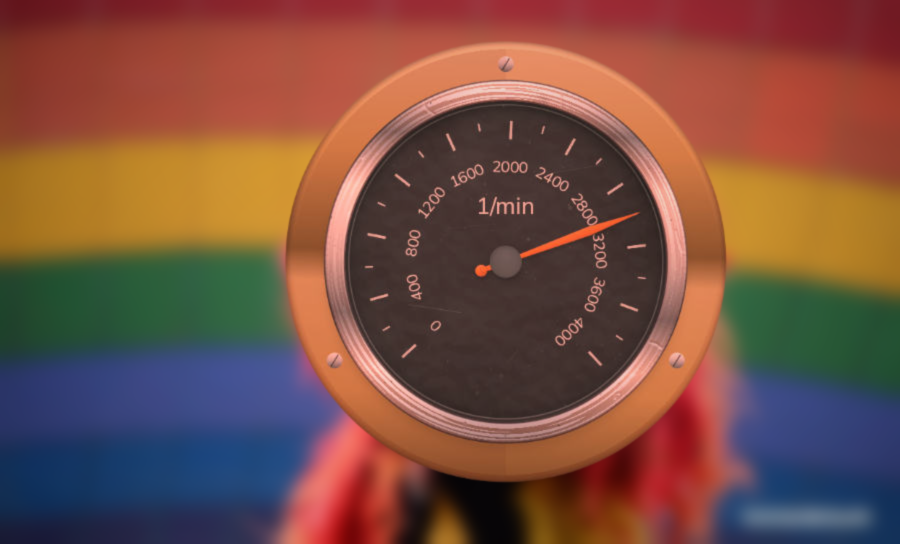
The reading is 3000 rpm
